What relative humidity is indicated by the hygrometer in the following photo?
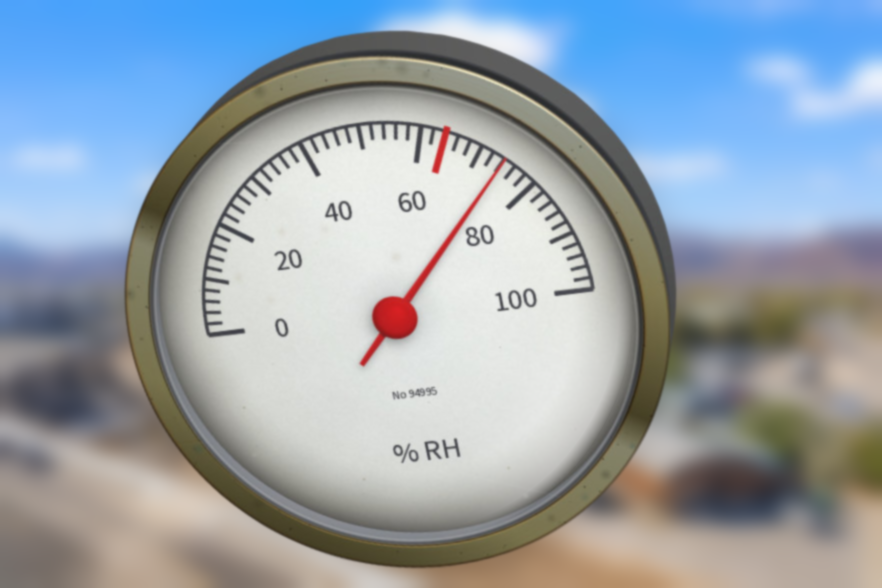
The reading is 74 %
